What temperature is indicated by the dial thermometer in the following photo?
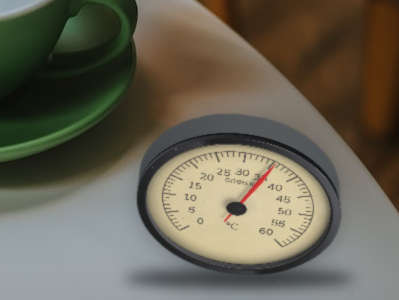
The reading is 35 °C
